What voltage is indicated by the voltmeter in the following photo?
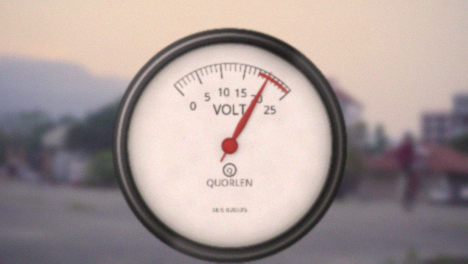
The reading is 20 V
